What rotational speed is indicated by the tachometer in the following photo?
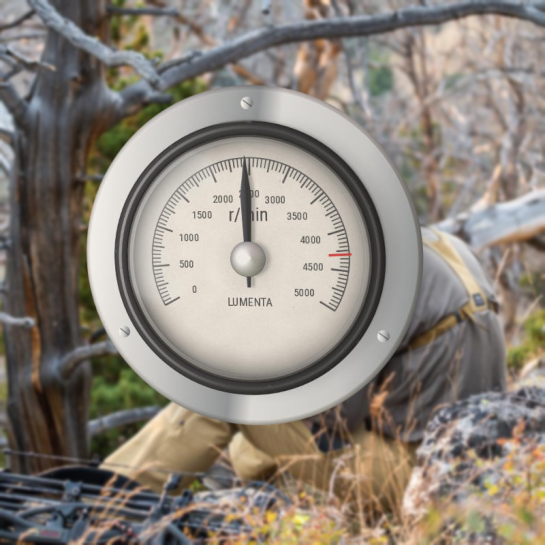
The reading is 2450 rpm
